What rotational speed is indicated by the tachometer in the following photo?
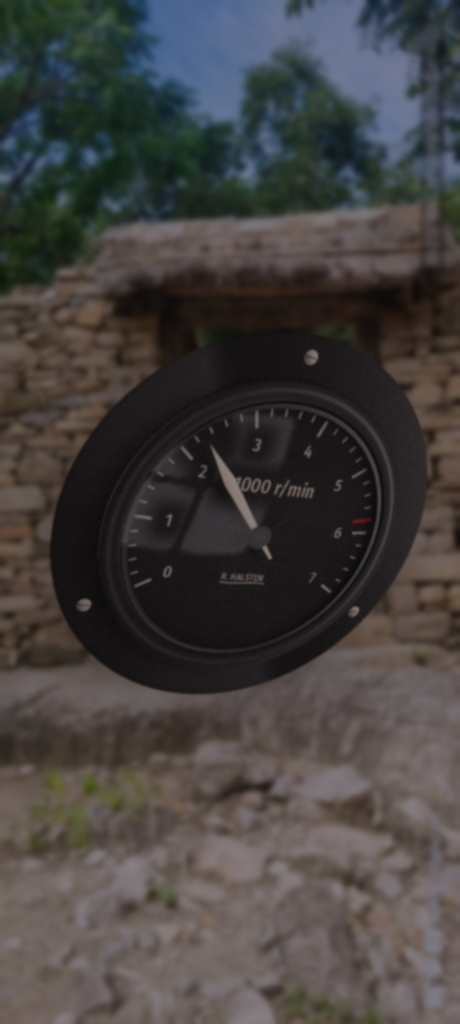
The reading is 2300 rpm
